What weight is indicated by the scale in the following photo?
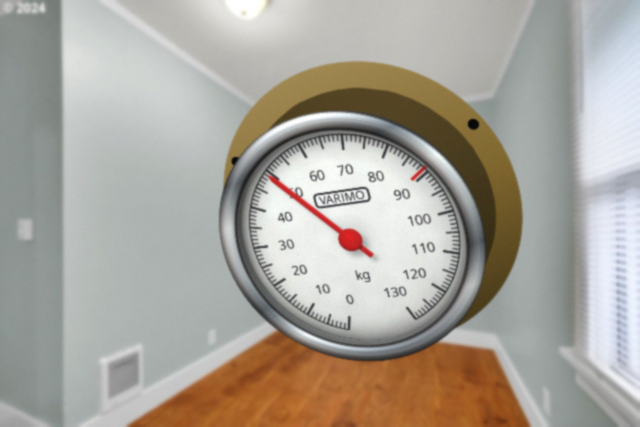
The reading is 50 kg
